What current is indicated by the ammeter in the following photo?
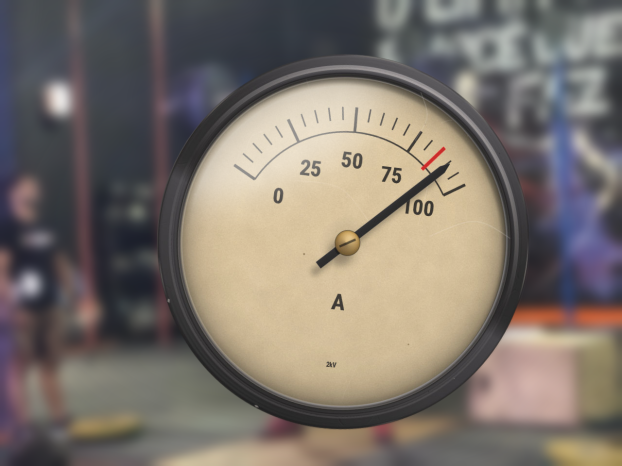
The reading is 90 A
